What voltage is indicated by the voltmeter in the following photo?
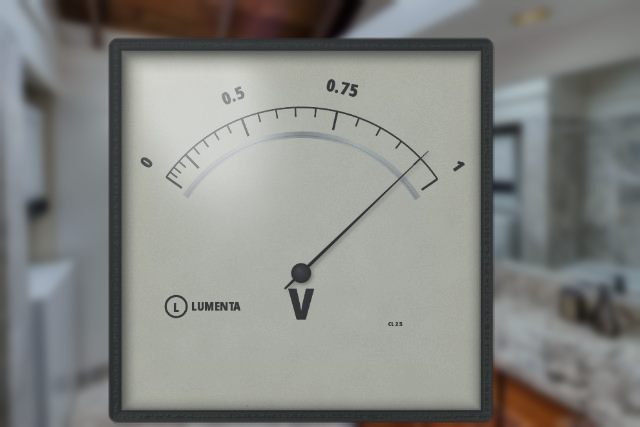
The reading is 0.95 V
